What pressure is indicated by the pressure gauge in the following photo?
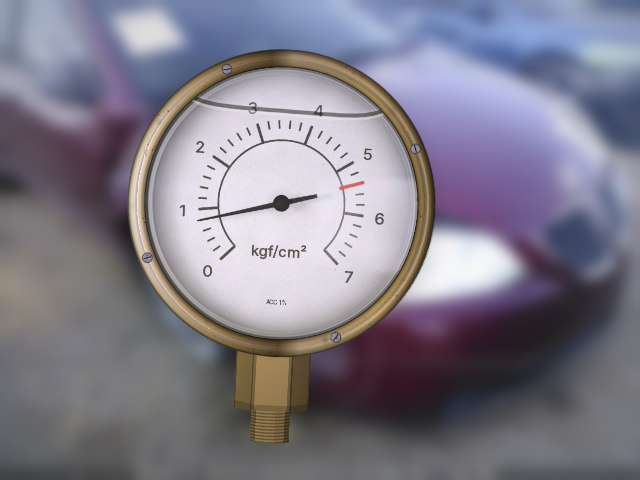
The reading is 0.8 kg/cm²
